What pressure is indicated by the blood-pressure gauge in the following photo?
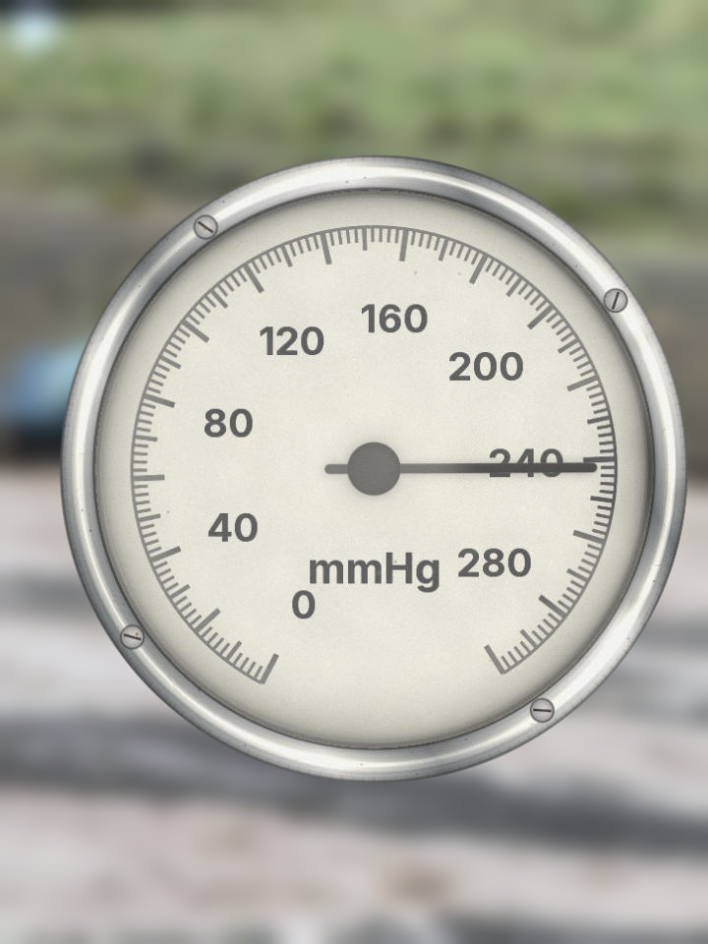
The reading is 242 mmHg
